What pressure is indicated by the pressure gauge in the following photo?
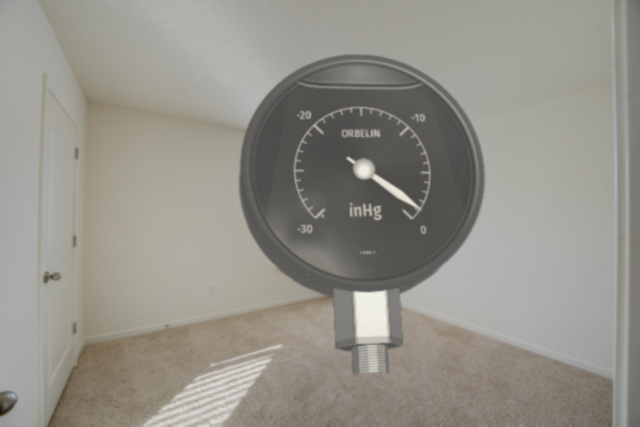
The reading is -1 inHg
